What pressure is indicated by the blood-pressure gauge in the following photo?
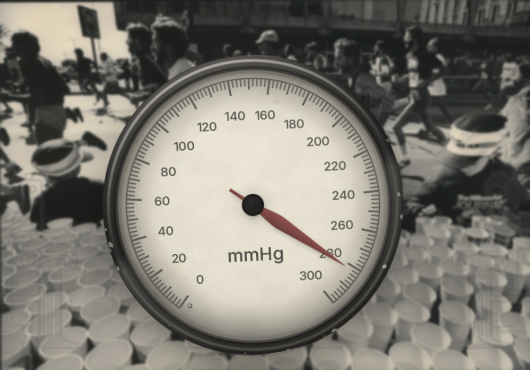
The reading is 282 mmHg
